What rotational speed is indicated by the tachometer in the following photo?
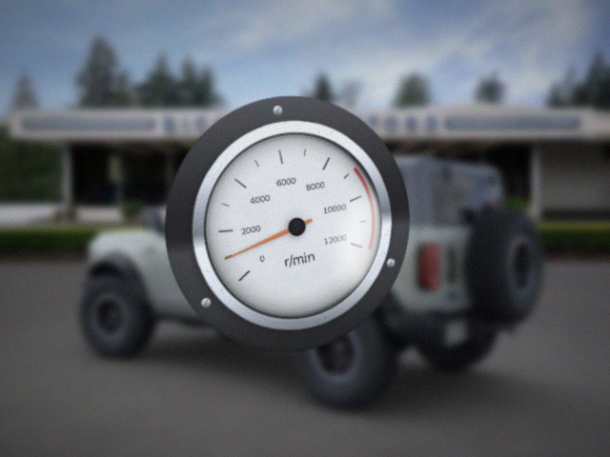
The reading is 1000 rpm
